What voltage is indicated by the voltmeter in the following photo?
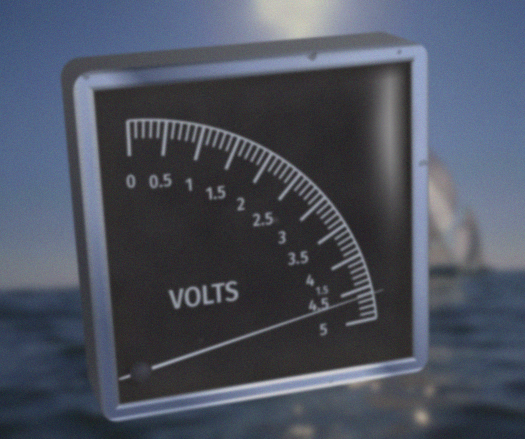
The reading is 4.6 V
